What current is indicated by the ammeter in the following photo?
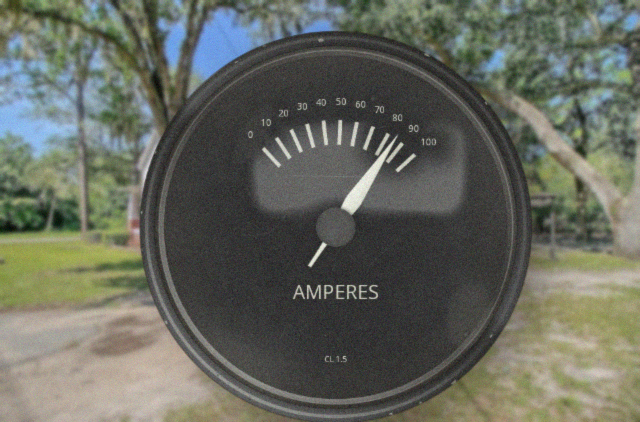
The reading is 85 A
